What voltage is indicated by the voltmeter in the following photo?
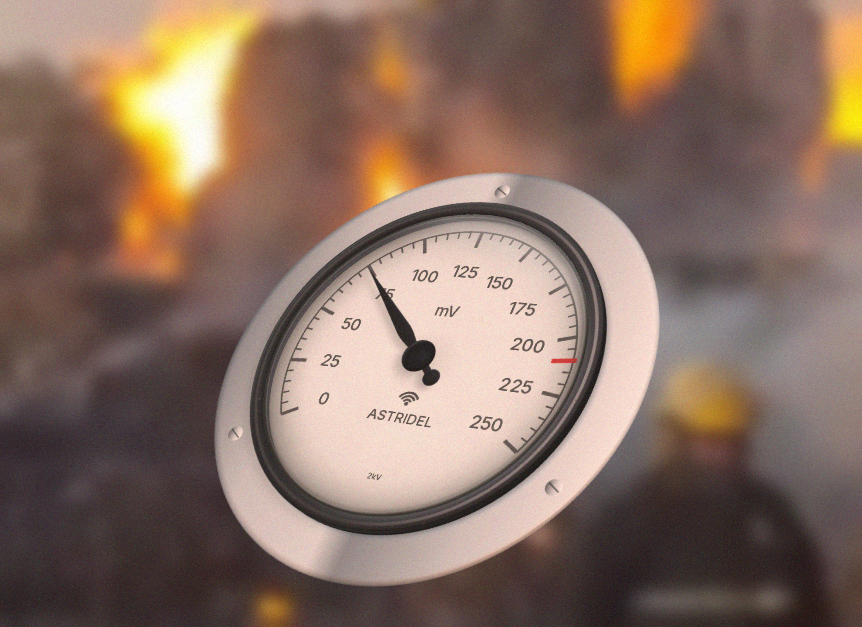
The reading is 75 mV
